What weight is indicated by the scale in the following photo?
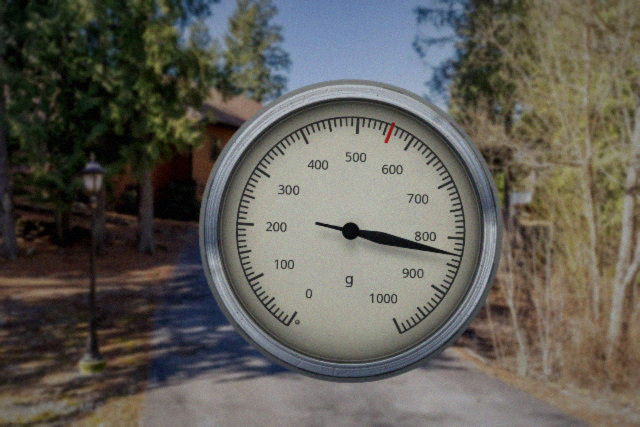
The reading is 830 g
